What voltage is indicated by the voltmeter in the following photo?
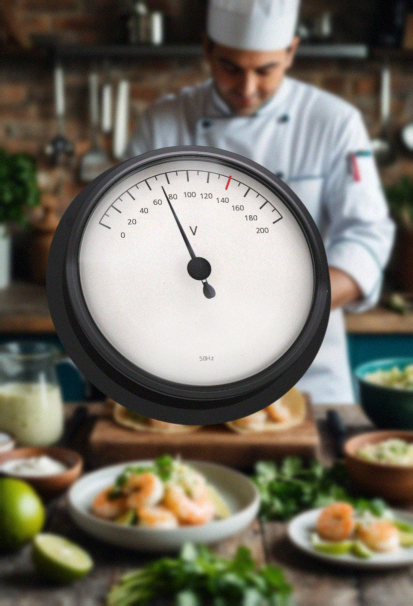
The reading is 70 V
